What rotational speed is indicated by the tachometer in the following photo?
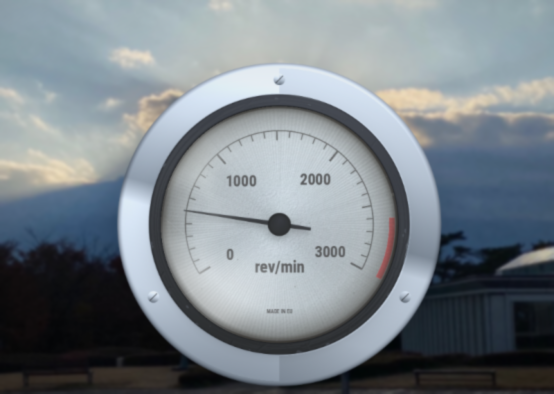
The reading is 500 rpm
